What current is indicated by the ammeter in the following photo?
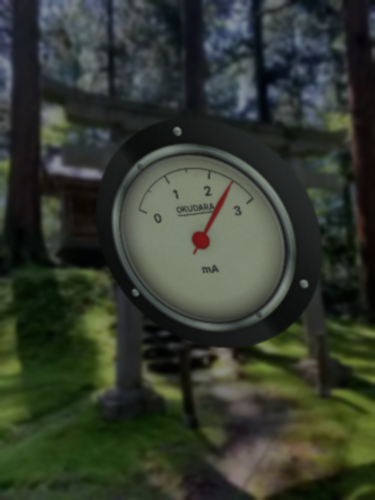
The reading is 2.5 mA
